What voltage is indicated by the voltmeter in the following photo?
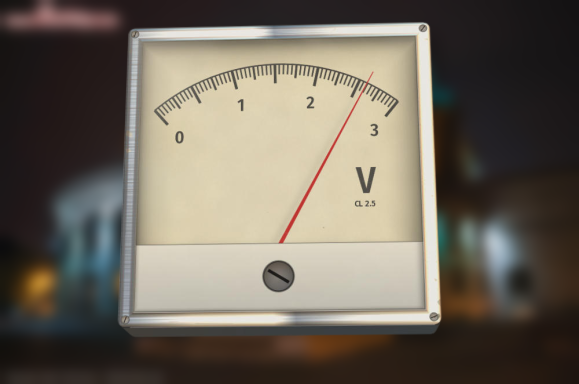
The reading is 2.6 V
